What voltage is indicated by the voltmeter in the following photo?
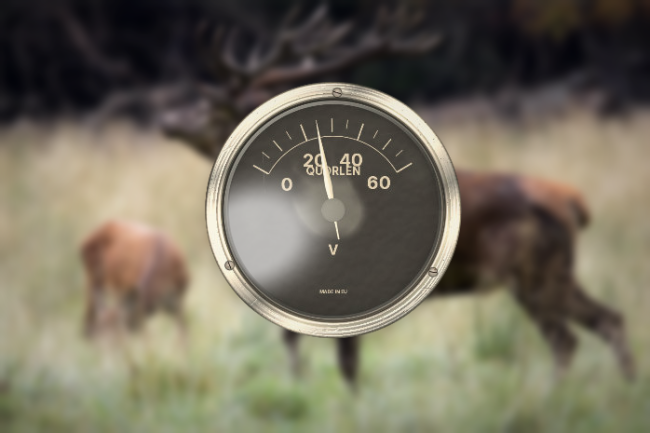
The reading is 25 V
